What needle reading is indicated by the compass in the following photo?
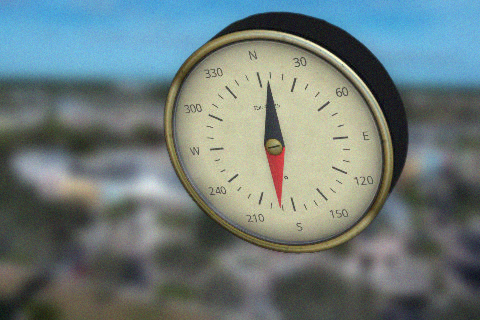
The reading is 190 °
